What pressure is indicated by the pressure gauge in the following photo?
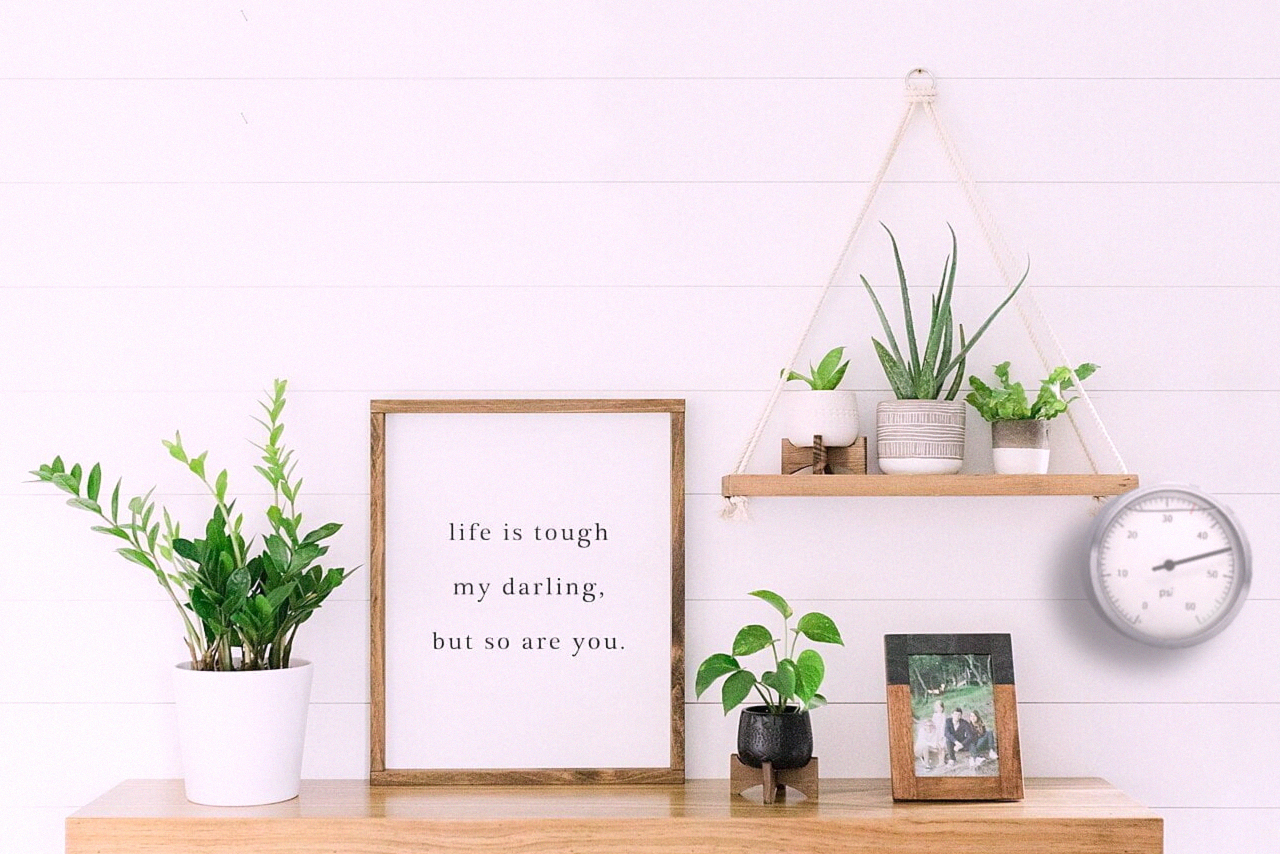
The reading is 45 psi
